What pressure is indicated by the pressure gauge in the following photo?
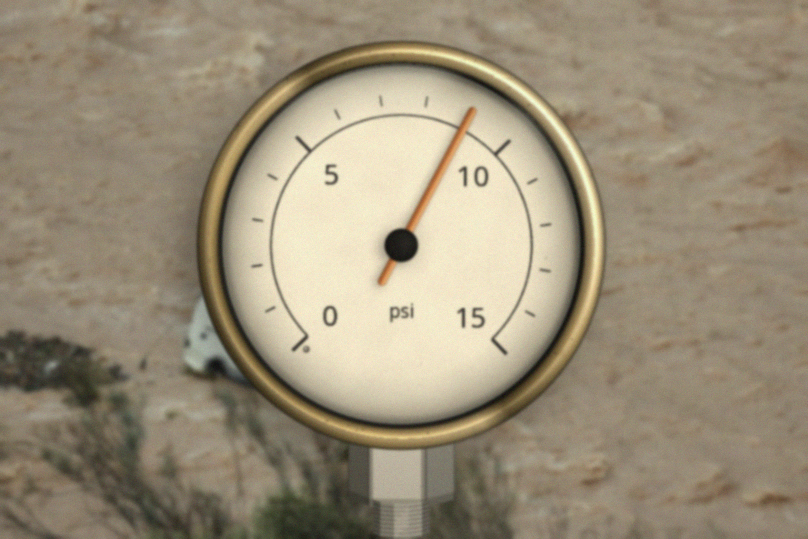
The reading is 9 psi
